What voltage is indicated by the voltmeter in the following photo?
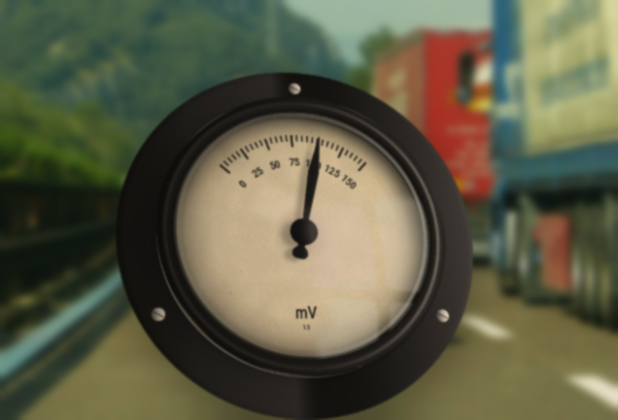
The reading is 100 mV
